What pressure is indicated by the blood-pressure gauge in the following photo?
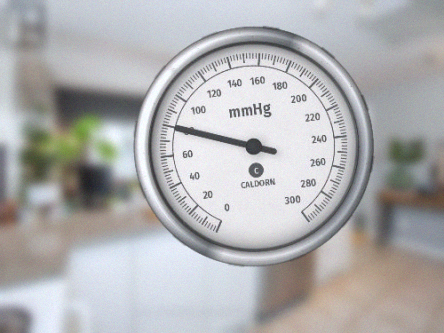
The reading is 80 mmHg
